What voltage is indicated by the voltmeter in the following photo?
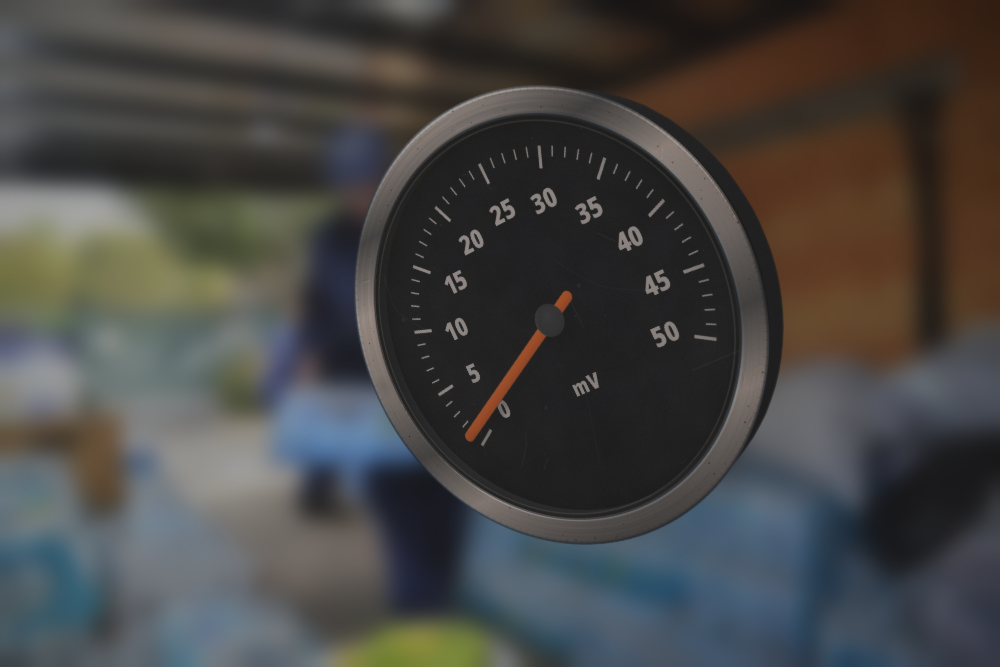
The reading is 1 mV
